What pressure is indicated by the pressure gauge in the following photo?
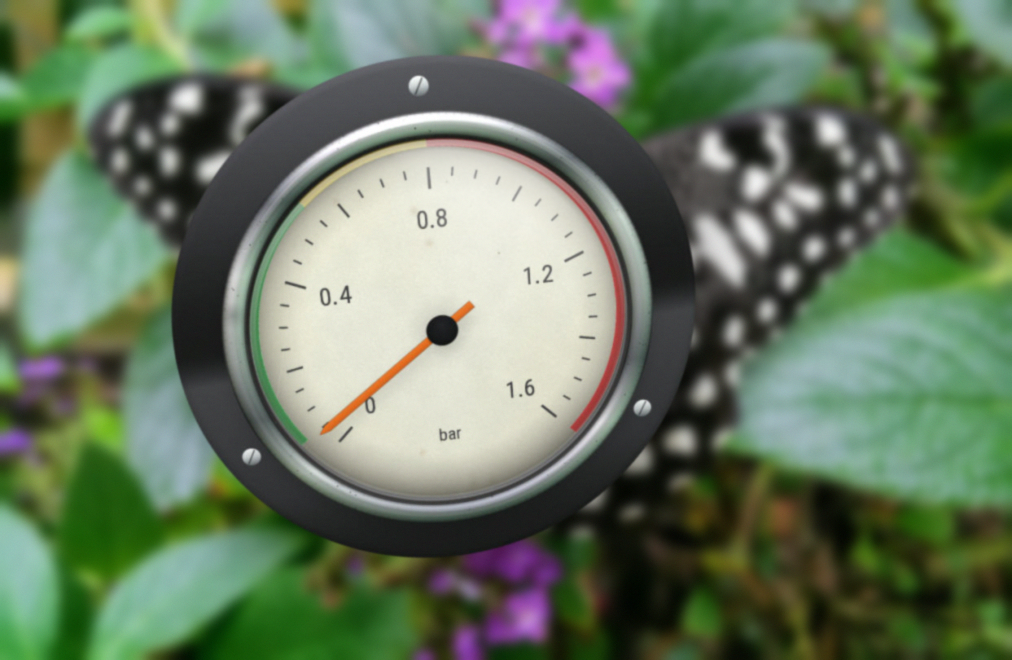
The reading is 0.05 bar
